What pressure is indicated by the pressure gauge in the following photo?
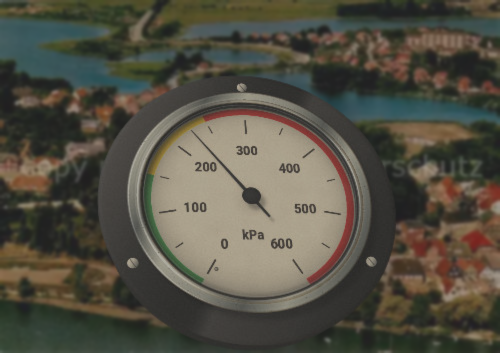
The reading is 225 kPa
